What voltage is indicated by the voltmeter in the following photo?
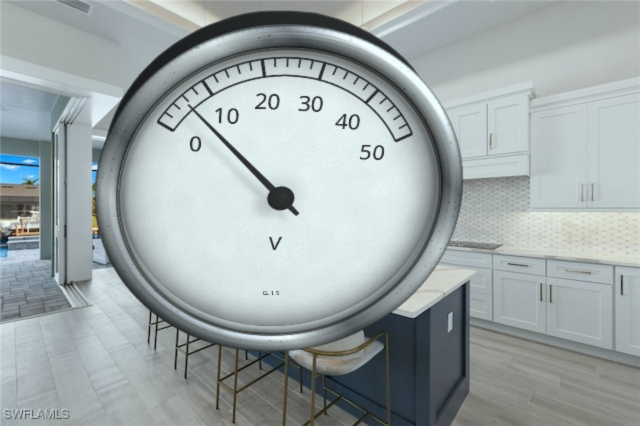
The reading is 6 V
